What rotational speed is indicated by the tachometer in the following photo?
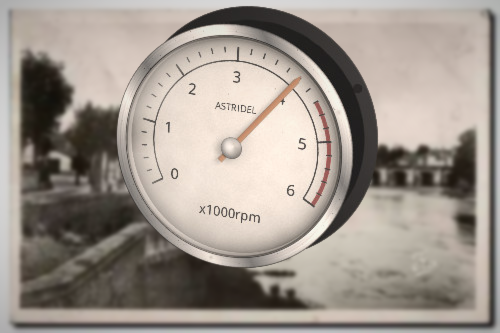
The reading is 4000 rpm
